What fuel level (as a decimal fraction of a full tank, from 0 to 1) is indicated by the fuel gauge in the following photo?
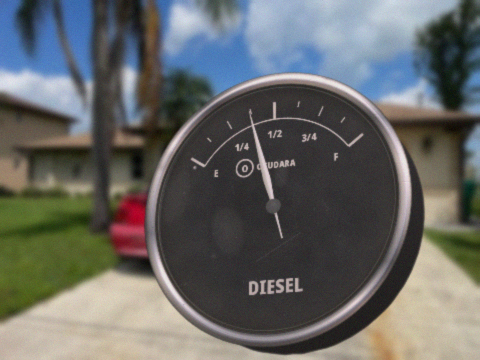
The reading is 0.375
